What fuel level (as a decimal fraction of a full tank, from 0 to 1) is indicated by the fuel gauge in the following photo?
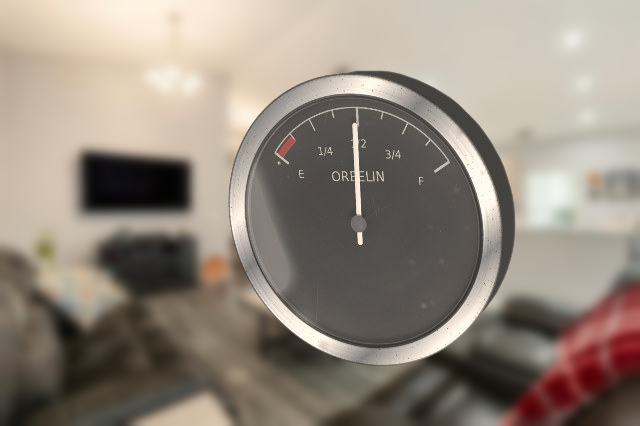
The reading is 0.5
